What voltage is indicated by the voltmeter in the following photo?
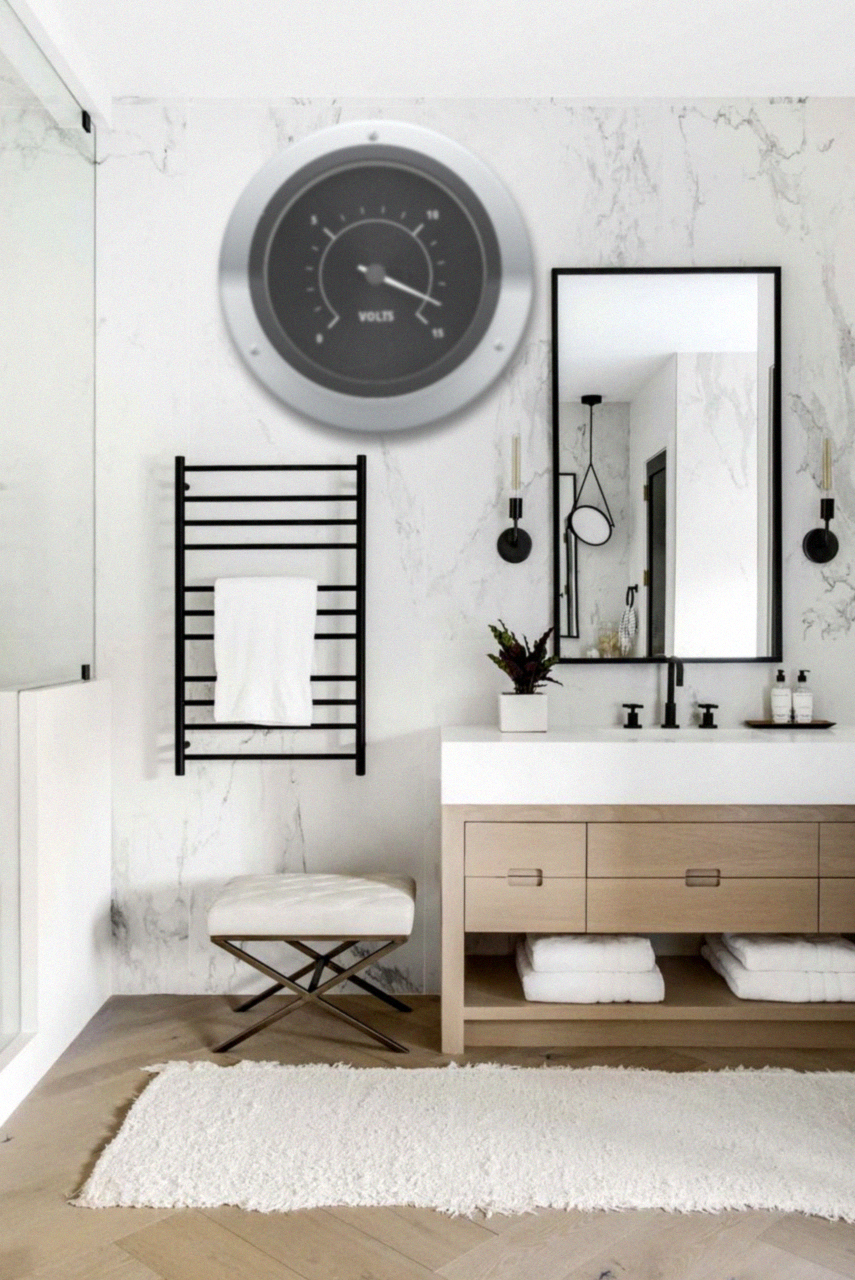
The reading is 14 V
